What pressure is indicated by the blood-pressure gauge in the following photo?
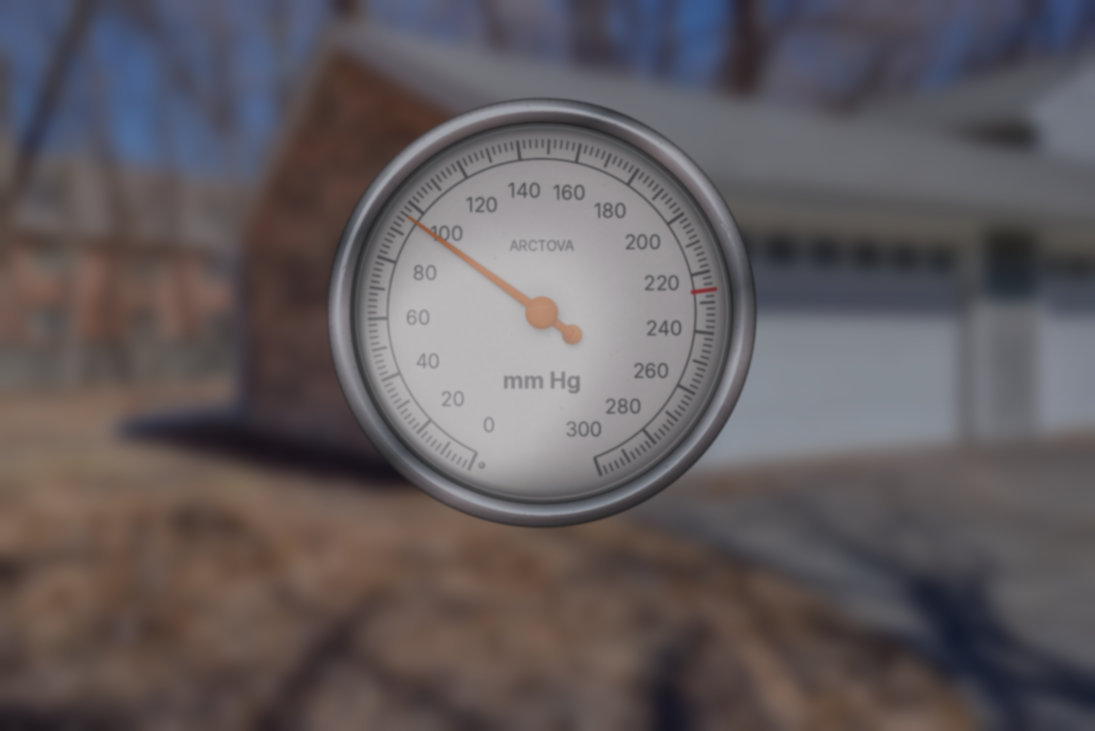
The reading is 96 mmHg
